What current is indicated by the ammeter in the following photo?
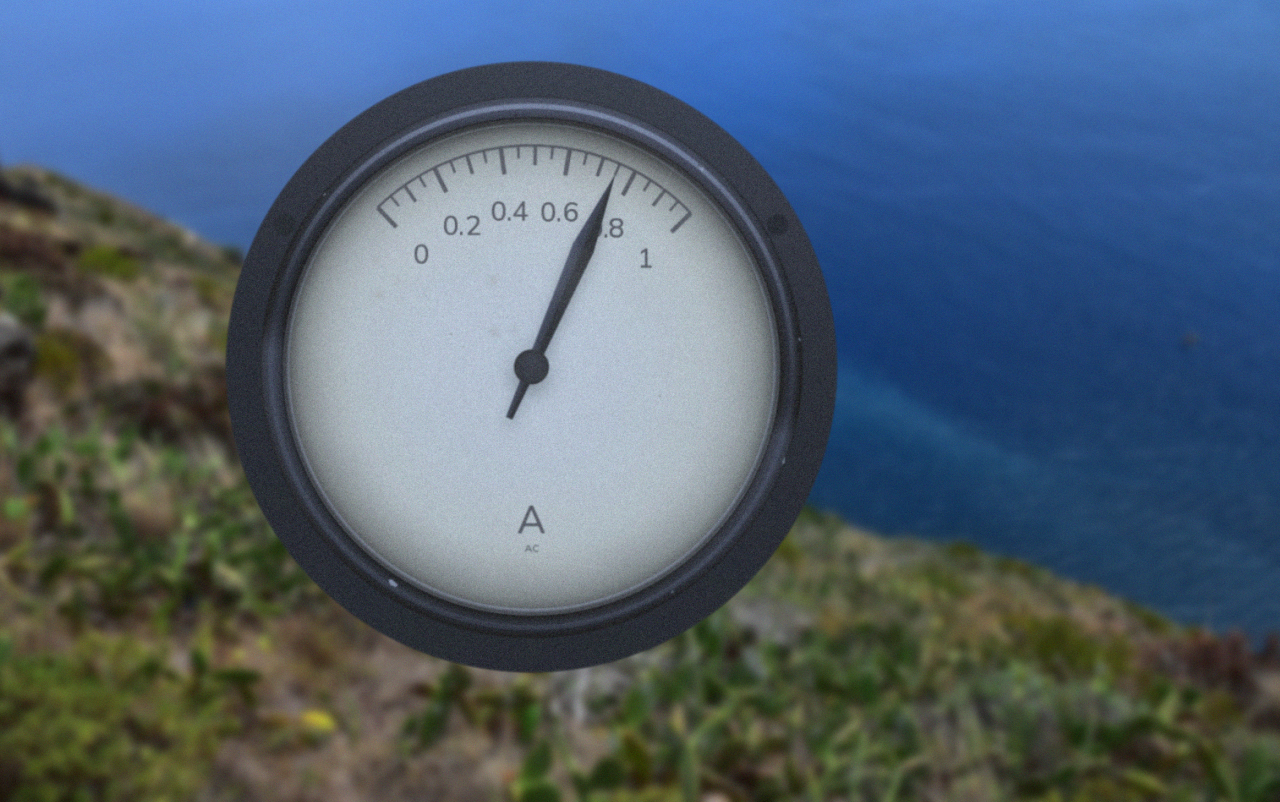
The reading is 0.75 A
